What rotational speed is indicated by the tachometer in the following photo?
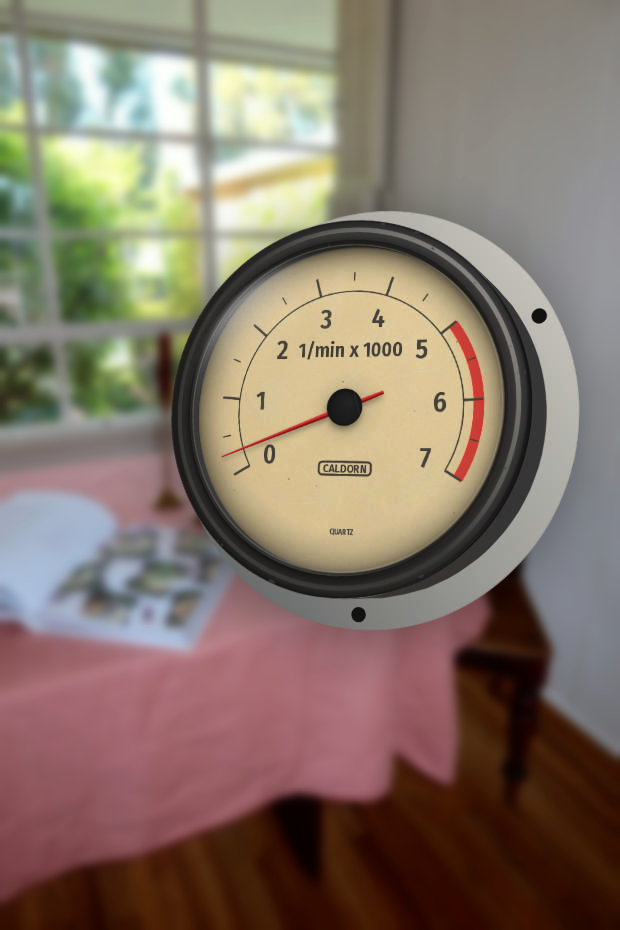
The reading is 250 rpm
